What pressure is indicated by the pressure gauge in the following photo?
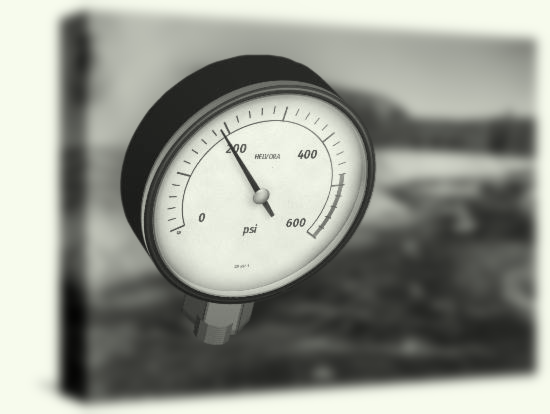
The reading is 190 psi
